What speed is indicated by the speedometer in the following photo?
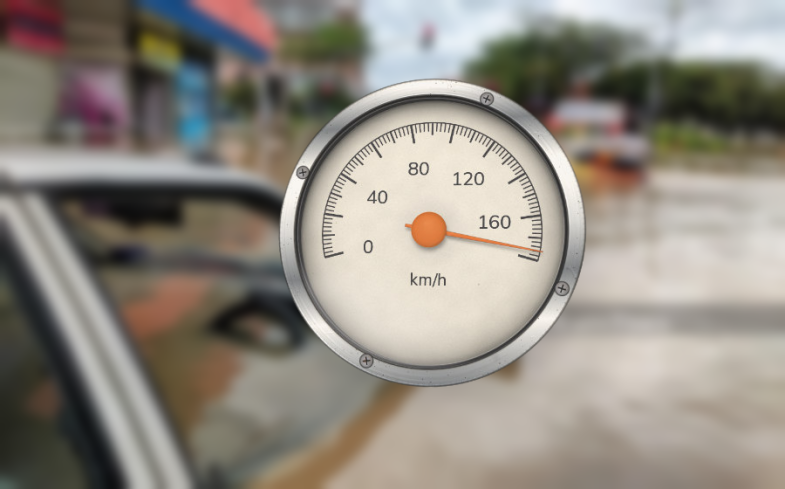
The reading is 176 km/h
